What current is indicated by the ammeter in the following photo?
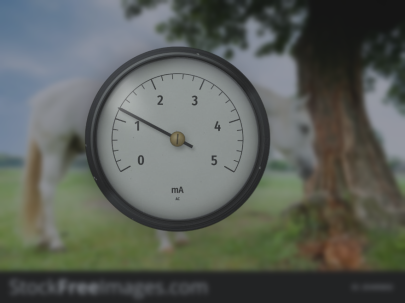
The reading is 1.2 mA
